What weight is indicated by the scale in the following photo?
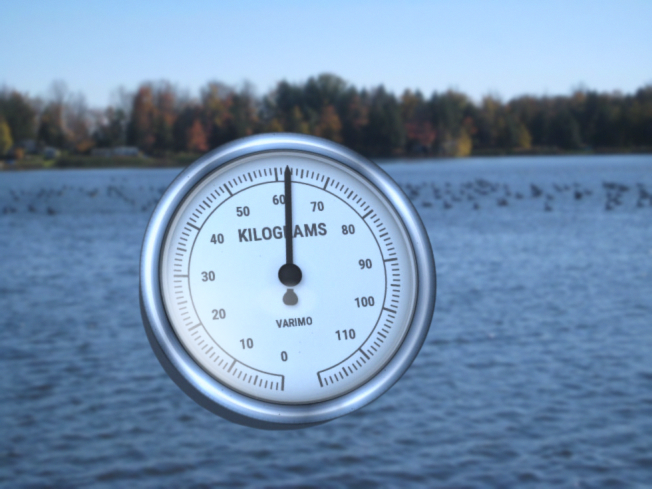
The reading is 62 kg
